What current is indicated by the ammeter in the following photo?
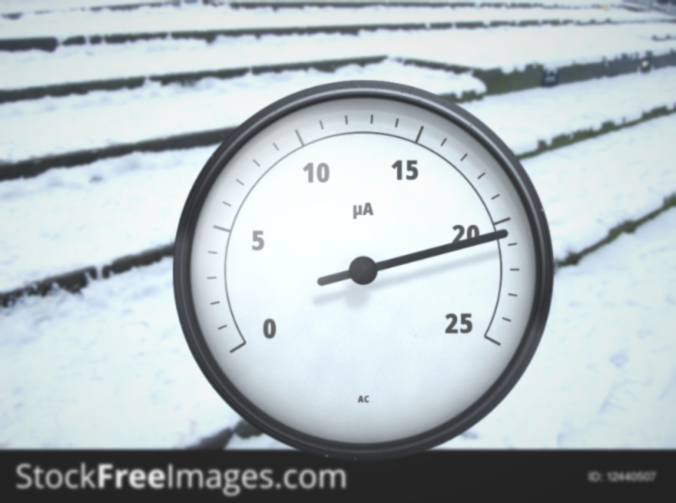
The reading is 20.5 µA
